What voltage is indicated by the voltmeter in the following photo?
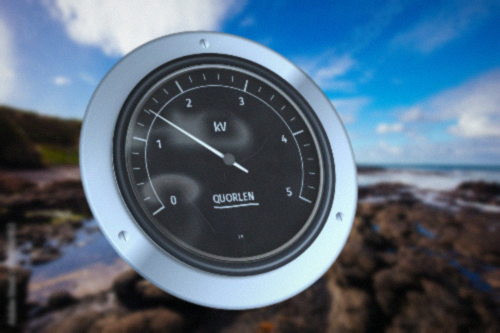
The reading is 1.4 kV
